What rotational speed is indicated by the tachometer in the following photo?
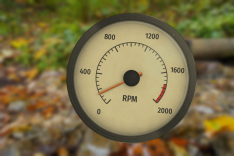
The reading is 150 rpm
